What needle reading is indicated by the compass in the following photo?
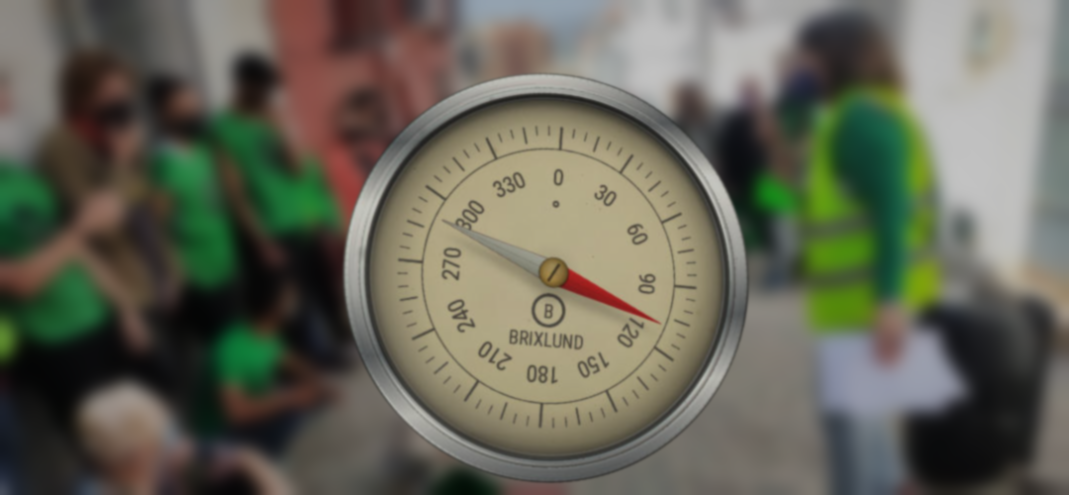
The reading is 110 °
